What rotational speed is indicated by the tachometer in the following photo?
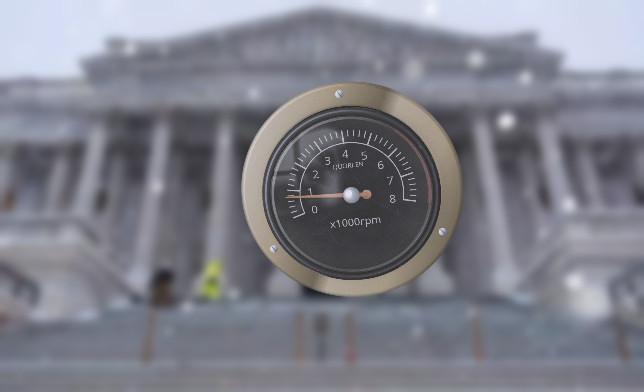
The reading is 800 rpm
